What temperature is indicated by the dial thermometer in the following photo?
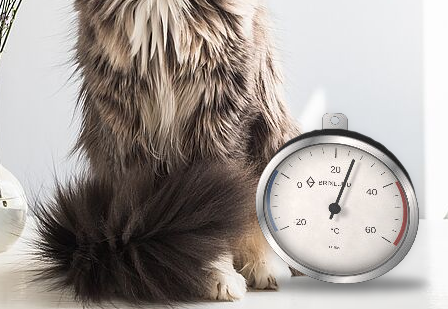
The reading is 26 °C
